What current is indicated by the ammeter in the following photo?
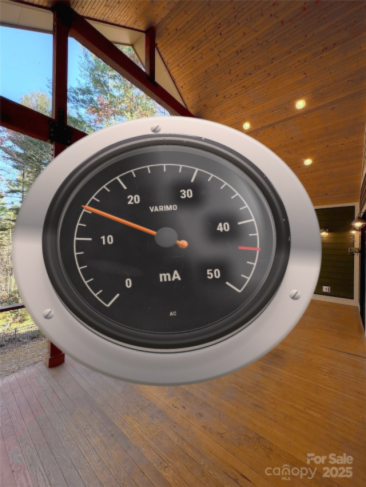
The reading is 14 mA
